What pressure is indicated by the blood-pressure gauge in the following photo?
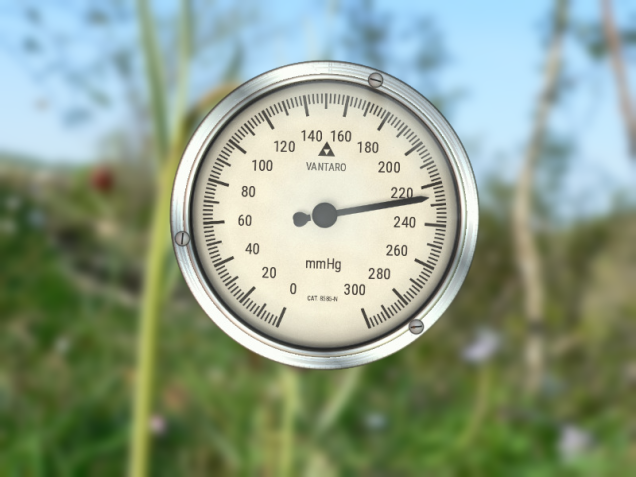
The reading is 226 mmHg
